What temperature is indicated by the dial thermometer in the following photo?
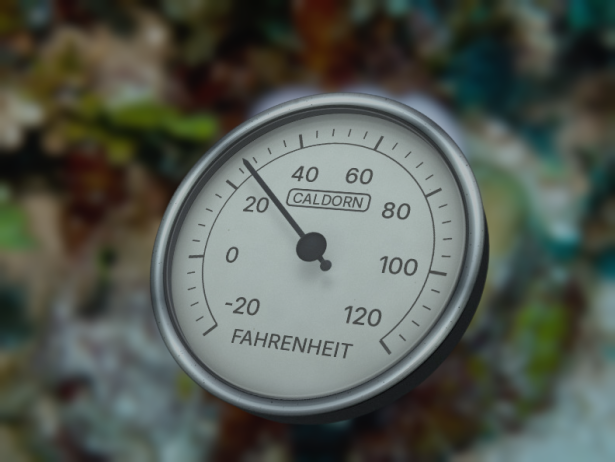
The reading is 26 °F
